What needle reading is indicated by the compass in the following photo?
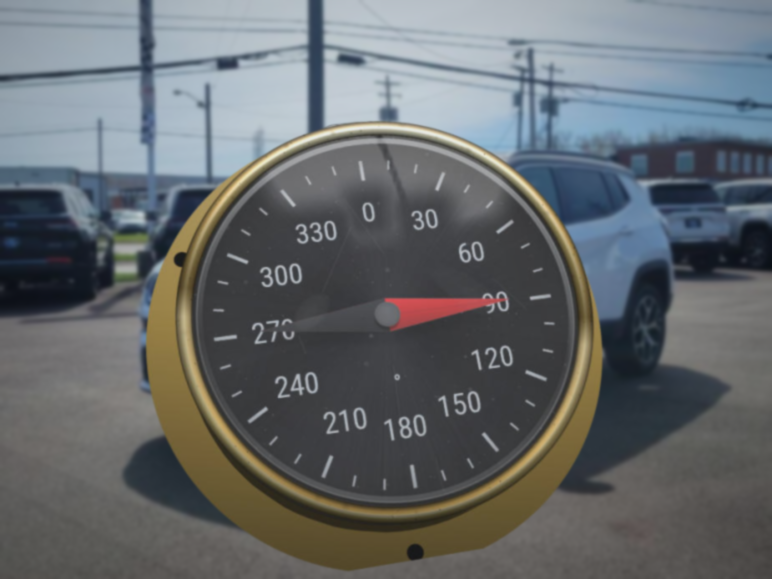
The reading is 90 °
